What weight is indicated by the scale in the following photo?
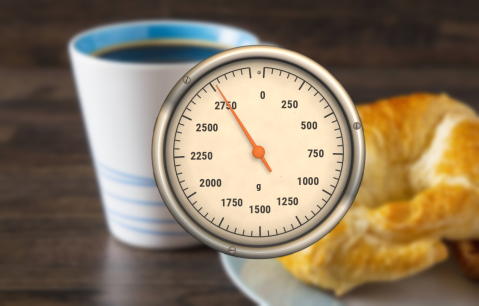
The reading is 2775 g
